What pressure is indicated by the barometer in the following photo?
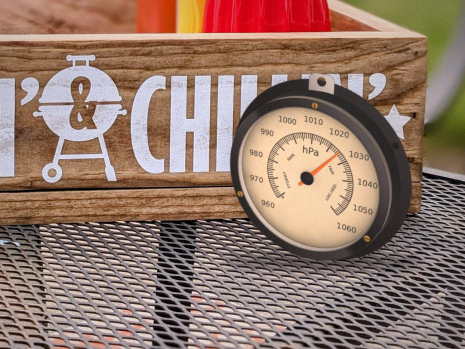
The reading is 1025 hPa
